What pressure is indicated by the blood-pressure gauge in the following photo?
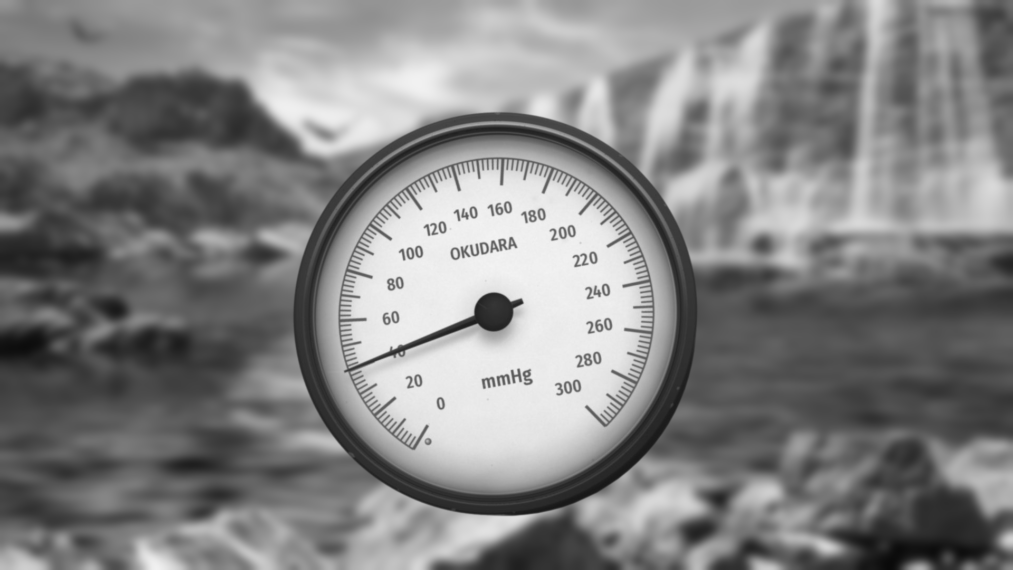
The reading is 40 mmHg
